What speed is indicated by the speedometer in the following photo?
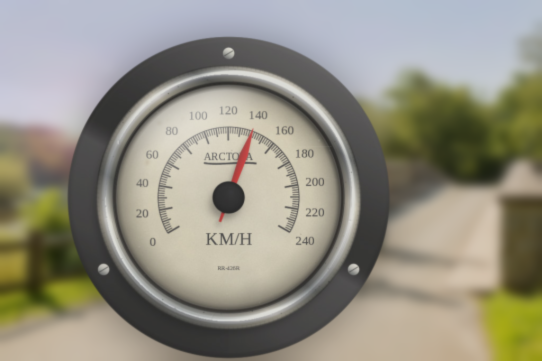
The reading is 140 km/h
